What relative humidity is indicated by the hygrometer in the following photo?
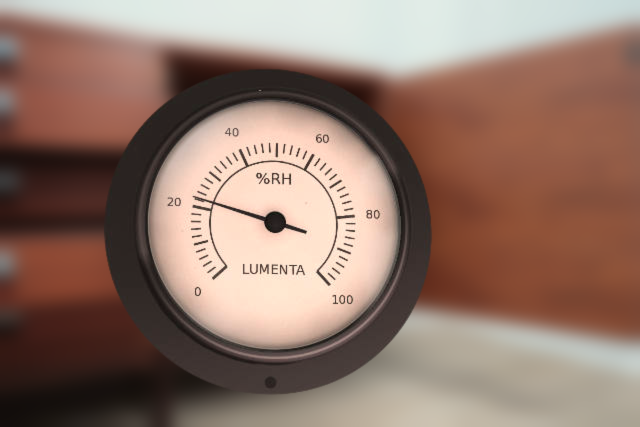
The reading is 22 %
